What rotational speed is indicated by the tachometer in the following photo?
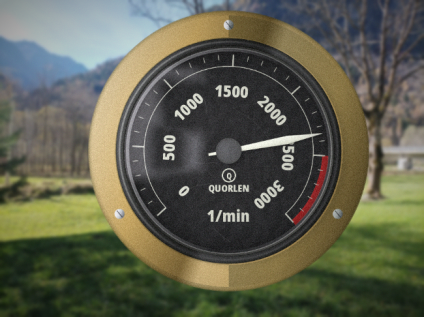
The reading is 2350 rpm
